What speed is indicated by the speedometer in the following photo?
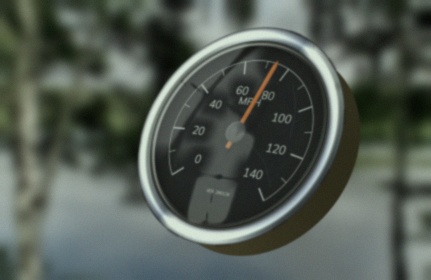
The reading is 75 mph
